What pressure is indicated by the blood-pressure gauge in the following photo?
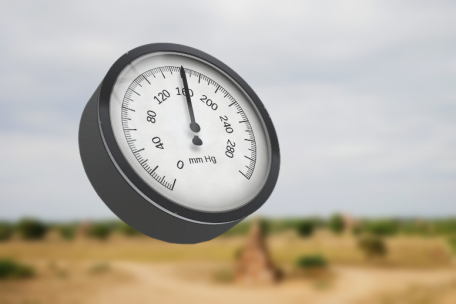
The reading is 160 mmHg
